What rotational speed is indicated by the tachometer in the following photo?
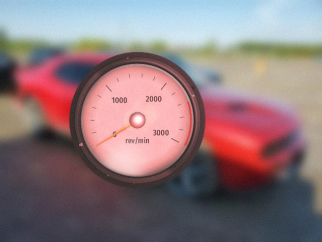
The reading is 0 rpm
